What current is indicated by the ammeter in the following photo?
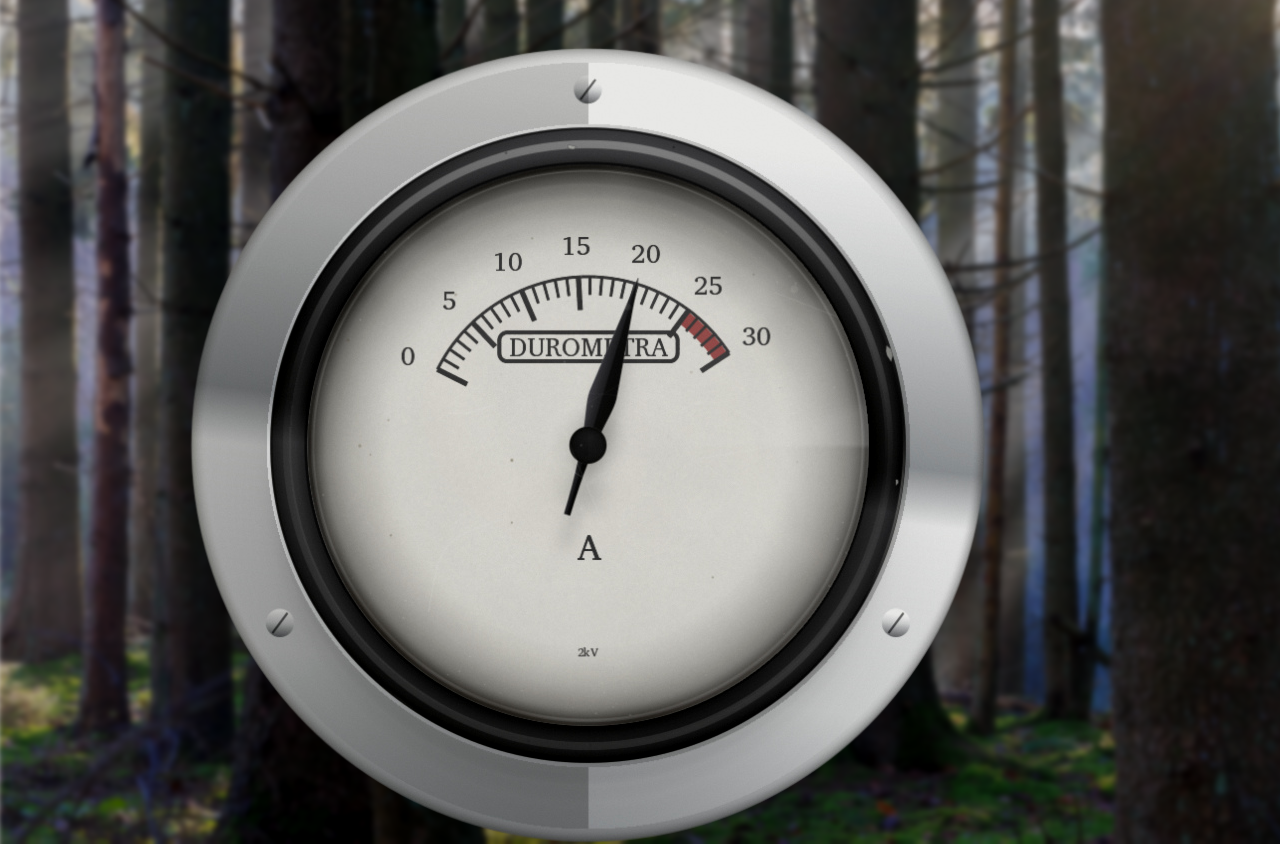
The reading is 20 A
